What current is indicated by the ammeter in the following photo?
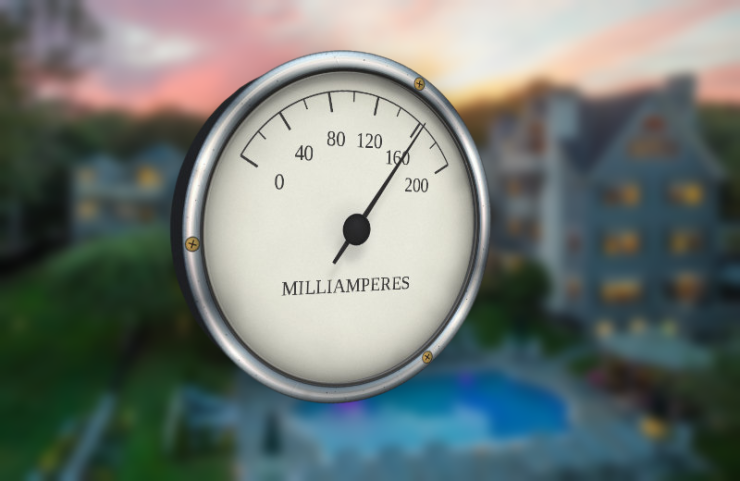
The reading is 160 mA
